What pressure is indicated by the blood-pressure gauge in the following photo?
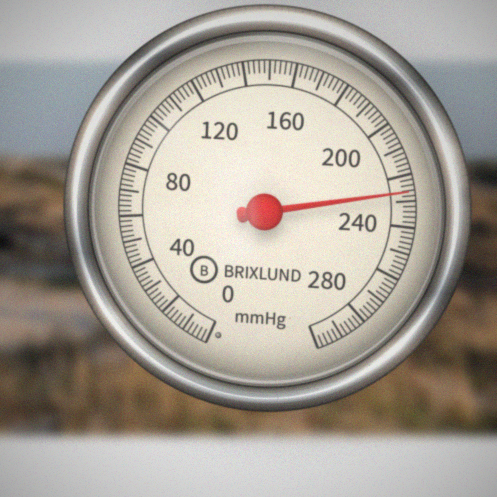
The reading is 226 mmHg
